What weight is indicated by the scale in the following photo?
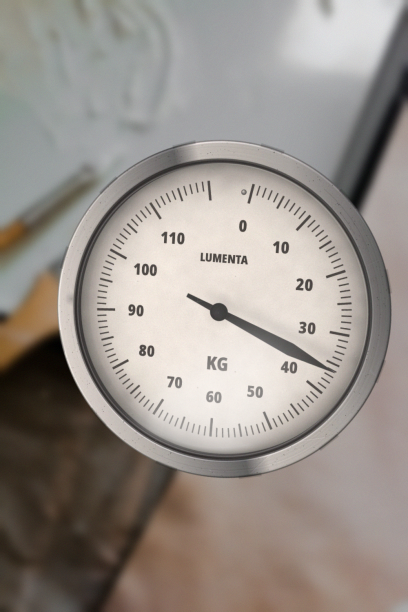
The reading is 36 kg
